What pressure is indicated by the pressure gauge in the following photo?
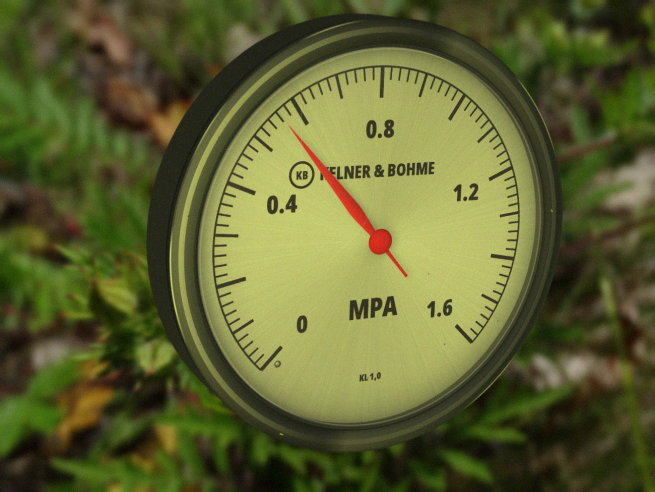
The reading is 0.56 MPa
